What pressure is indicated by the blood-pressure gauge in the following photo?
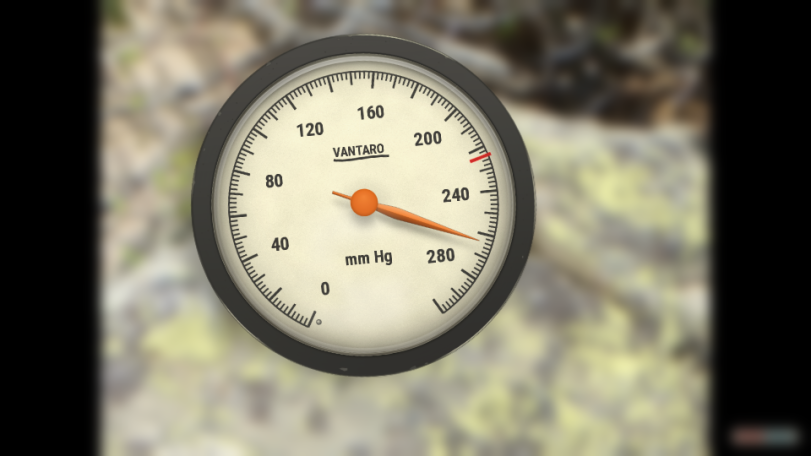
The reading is 264 mmHg
